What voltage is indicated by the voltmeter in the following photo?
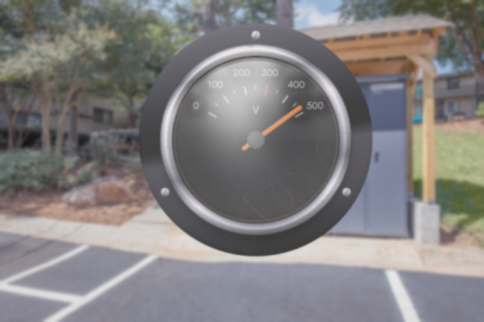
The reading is 475 V
